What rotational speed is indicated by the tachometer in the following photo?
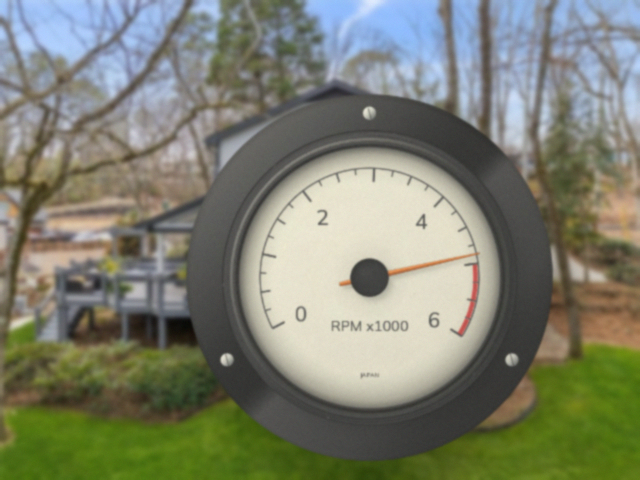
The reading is 4875 rpm
